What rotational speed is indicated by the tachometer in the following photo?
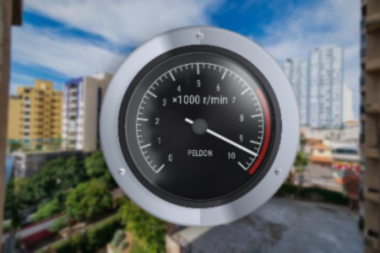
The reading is 9400 rpm
